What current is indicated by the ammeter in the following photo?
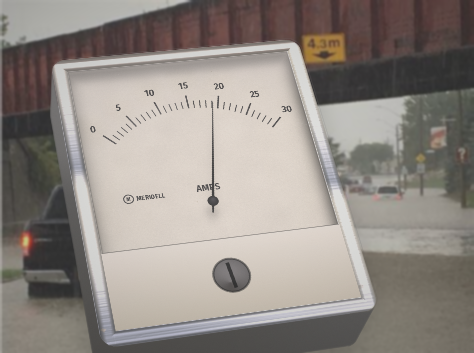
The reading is 19 A
